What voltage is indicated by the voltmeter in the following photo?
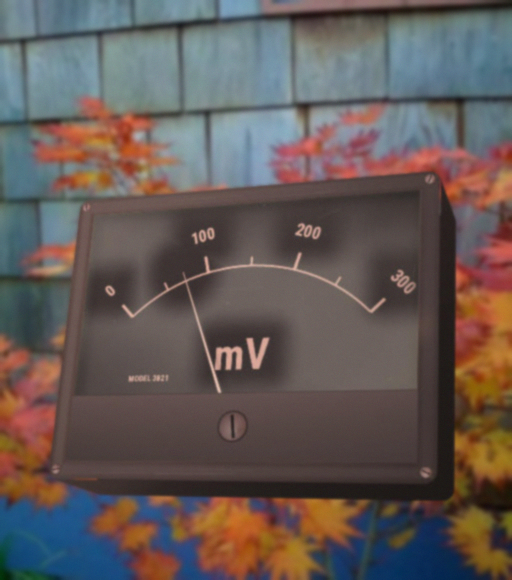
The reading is 75 mV
